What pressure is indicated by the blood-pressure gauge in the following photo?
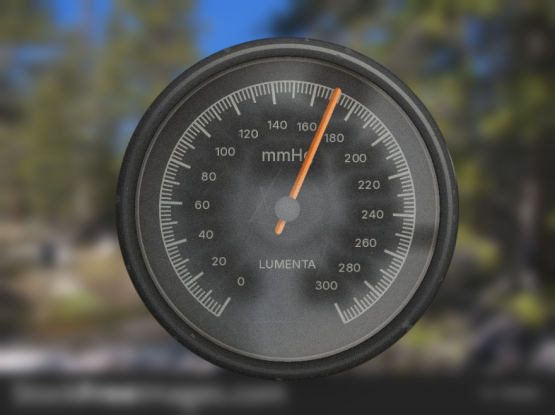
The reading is 170 mmHg
